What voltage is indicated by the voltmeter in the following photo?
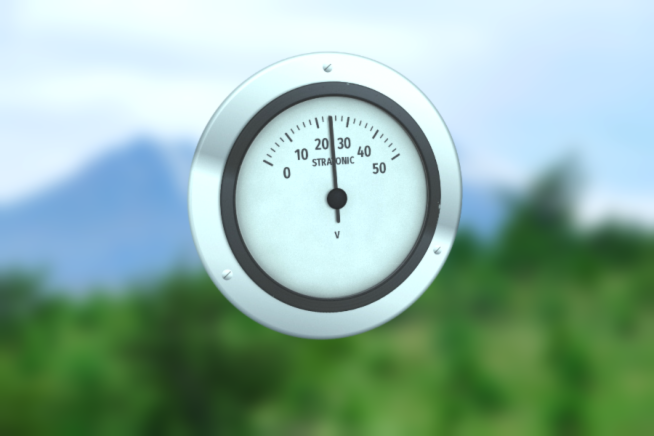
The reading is 24 V
